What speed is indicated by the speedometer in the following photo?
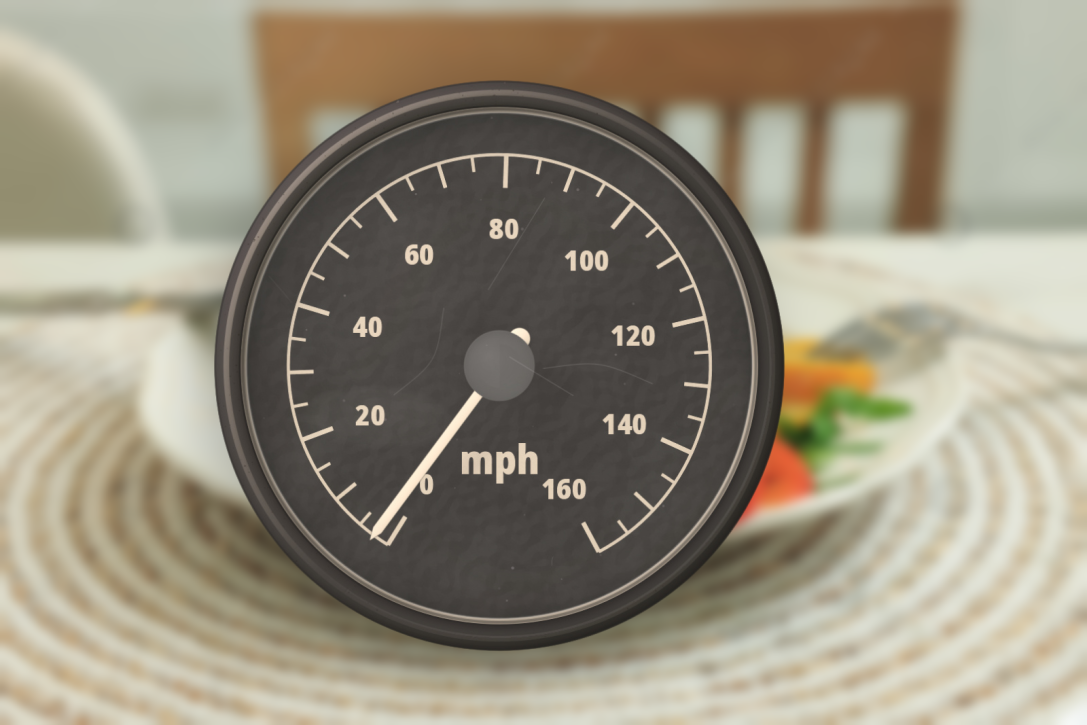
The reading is 2.5 mph
